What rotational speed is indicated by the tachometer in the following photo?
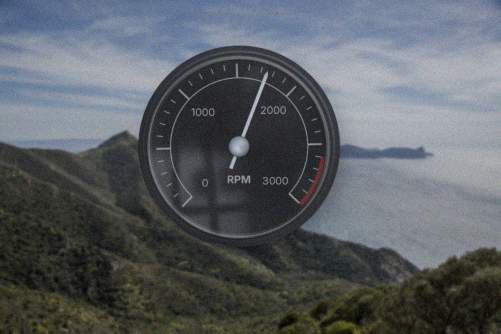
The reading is 1750 rpm
